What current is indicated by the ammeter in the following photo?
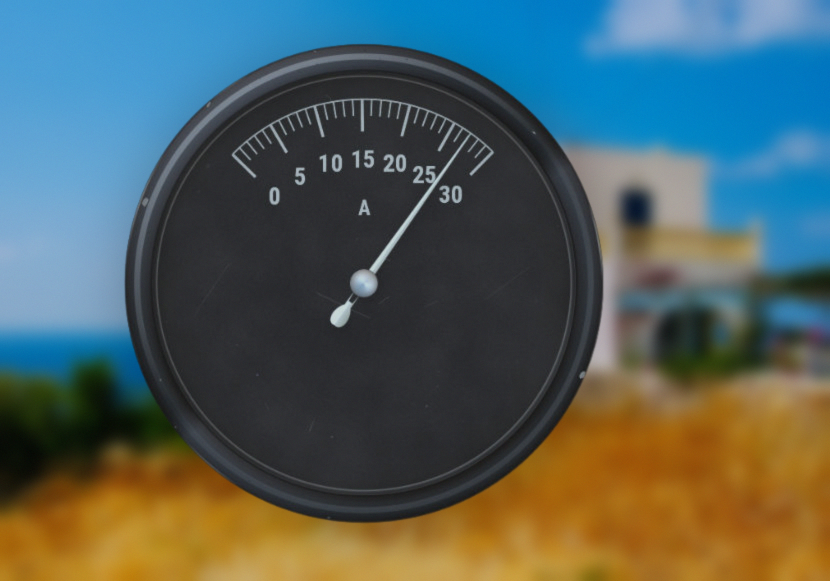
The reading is 27 A
